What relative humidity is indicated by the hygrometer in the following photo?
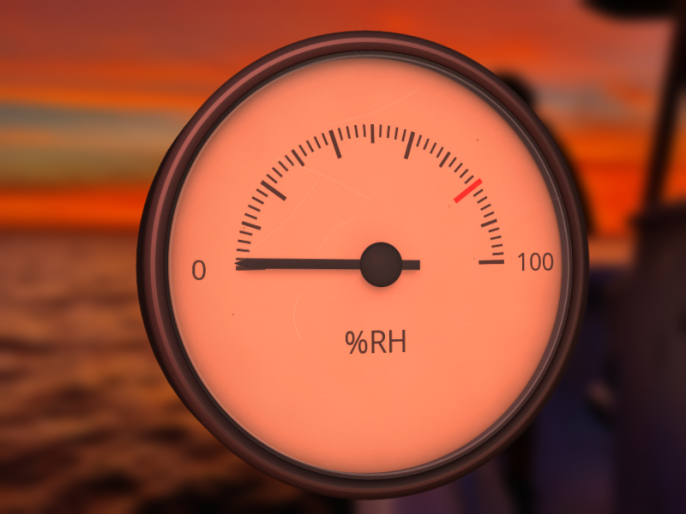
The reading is 1 %
